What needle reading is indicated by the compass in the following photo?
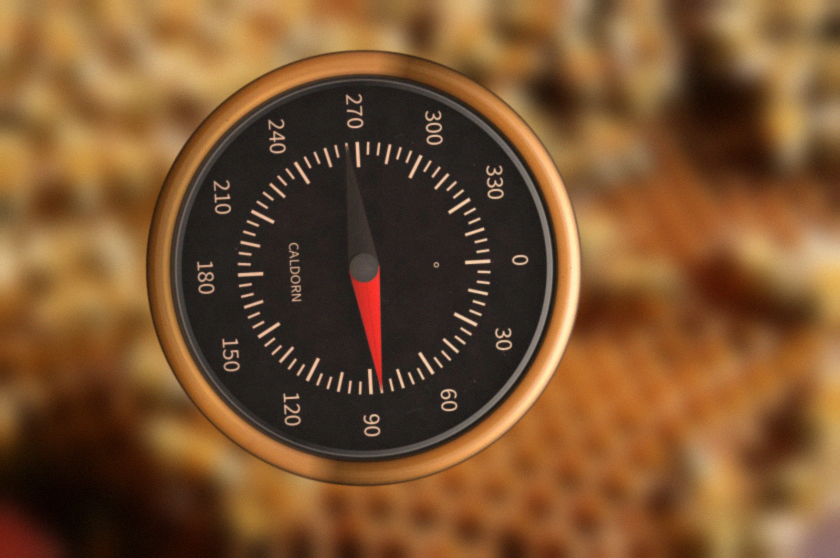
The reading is 85 °
